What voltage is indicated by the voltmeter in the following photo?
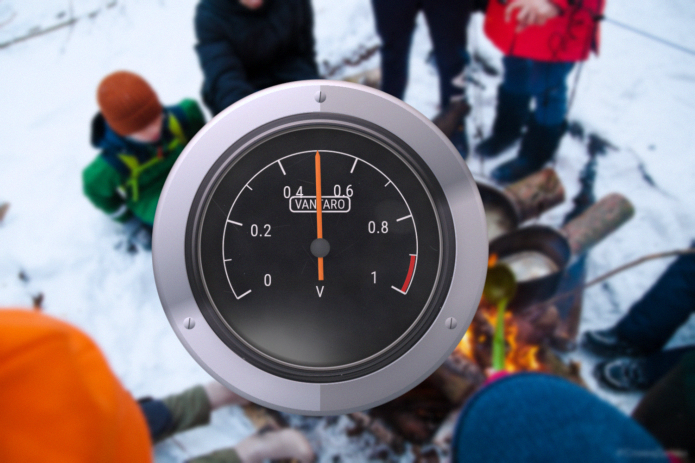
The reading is 0.5 V
